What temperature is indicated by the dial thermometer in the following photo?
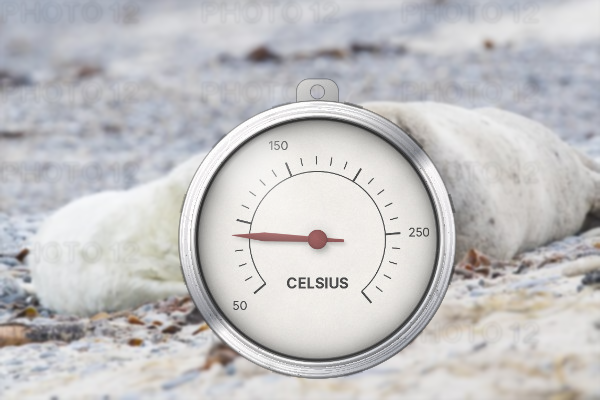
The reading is 90 °C
